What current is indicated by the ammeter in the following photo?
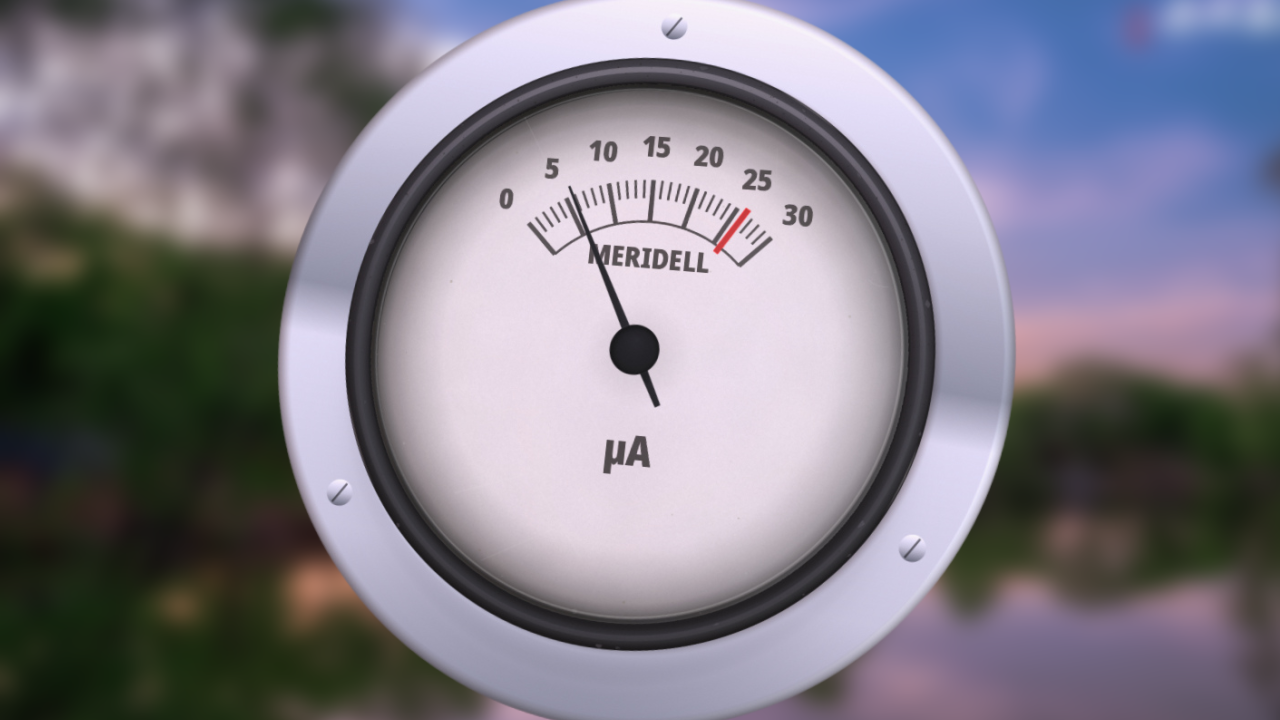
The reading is 6 µA
